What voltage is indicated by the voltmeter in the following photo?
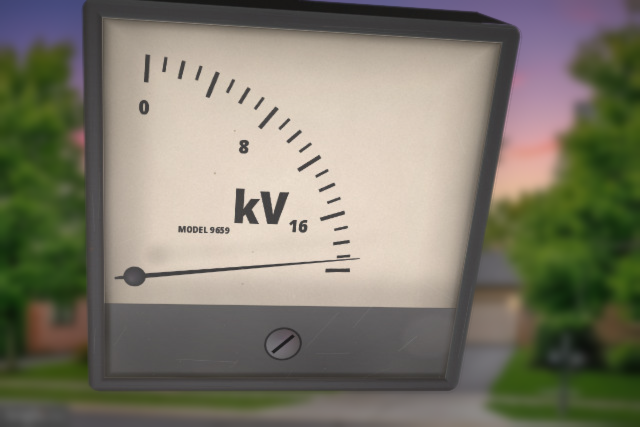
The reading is 19 kV
